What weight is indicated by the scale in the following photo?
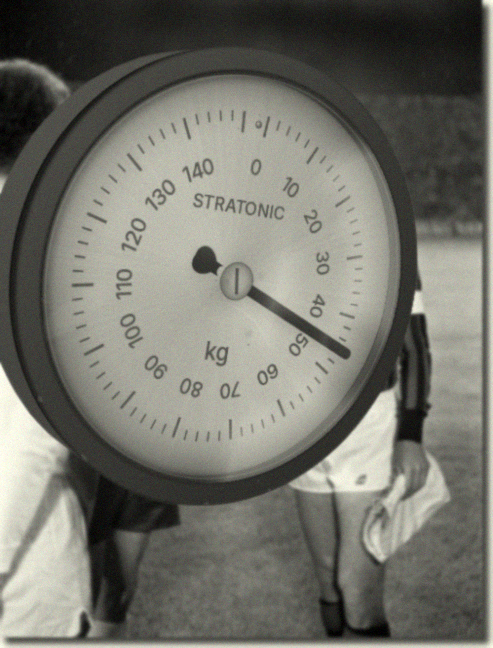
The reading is 46 kg
